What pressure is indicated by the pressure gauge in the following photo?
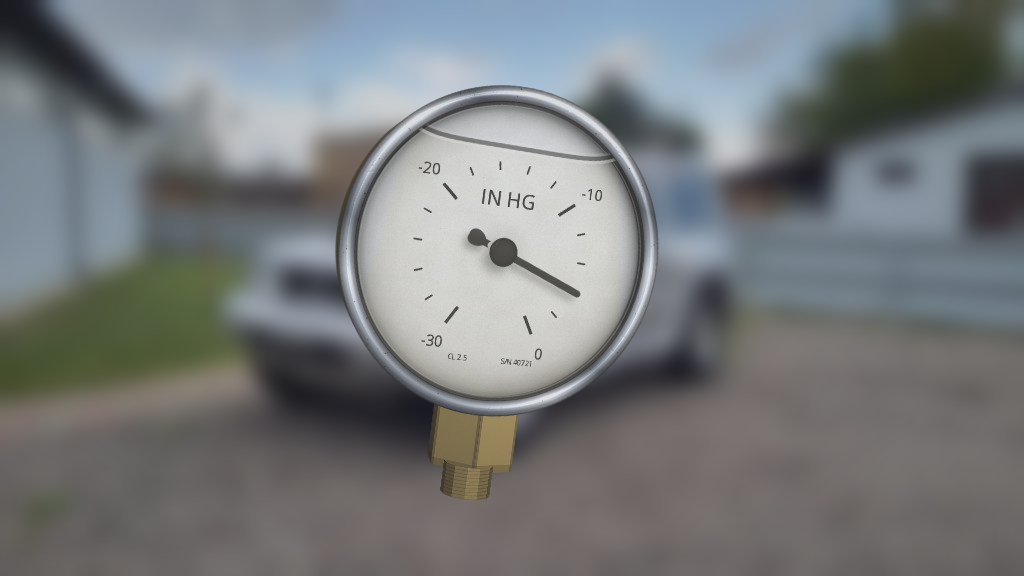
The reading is -4 inHg
